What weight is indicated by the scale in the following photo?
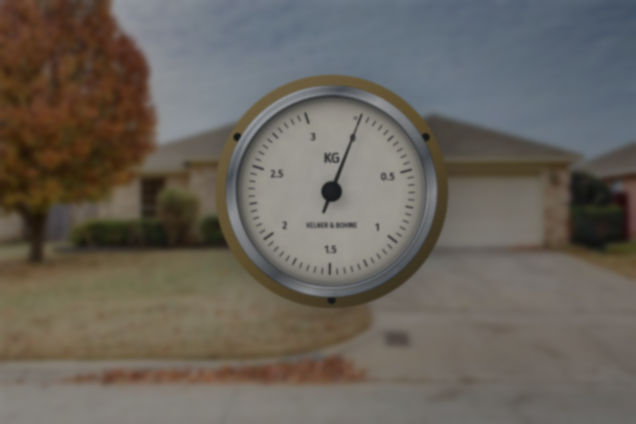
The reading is 0 kg
